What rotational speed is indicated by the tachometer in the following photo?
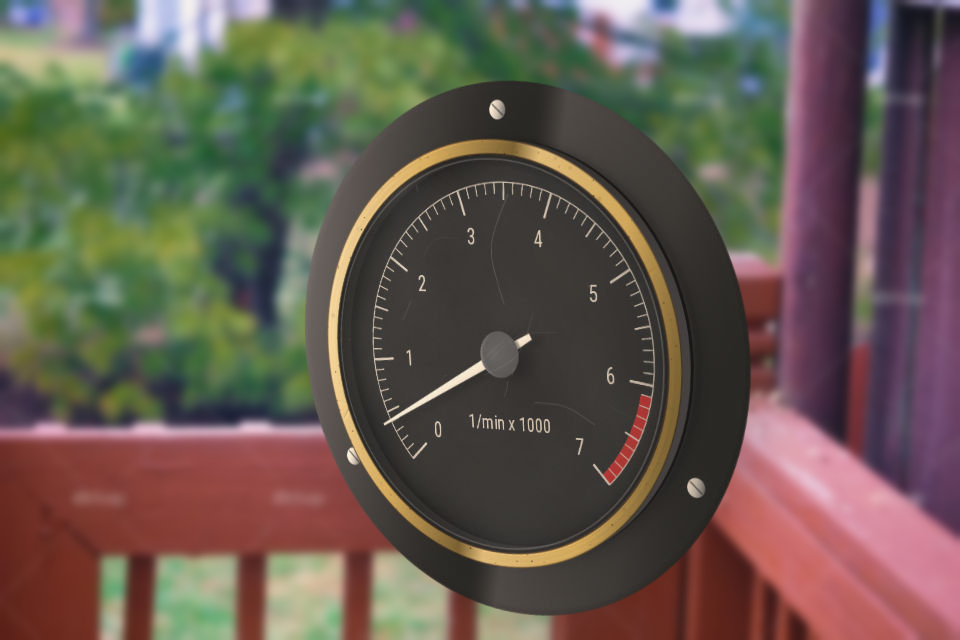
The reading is 400 rpm
